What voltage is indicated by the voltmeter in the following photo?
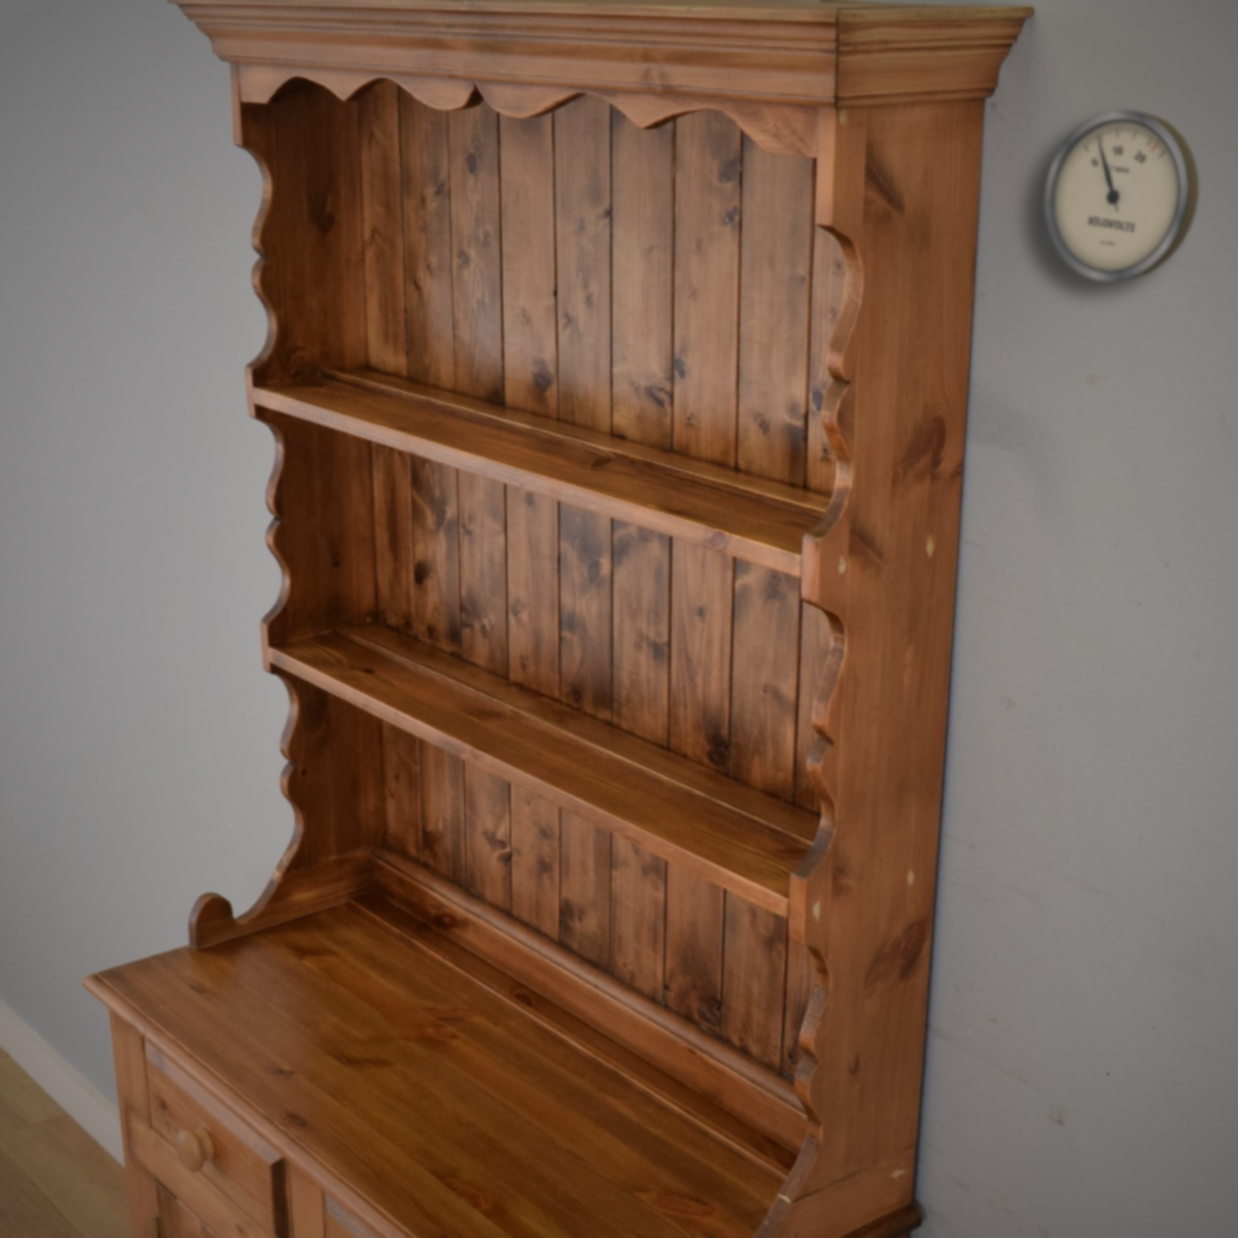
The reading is 5 kV
